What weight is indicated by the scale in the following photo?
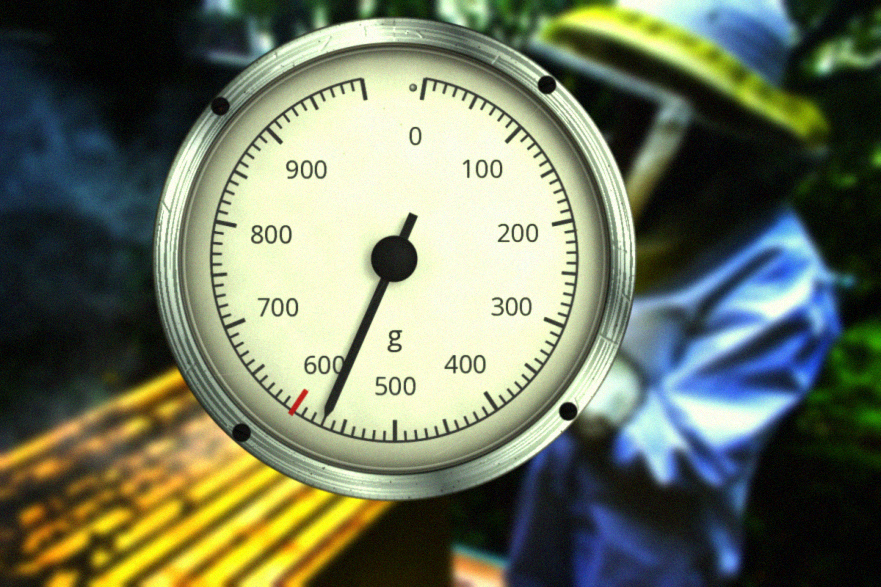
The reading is 570 g
